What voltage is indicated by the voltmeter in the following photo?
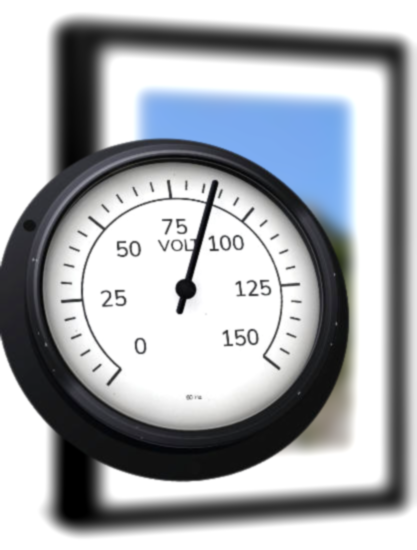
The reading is 87.5 V
